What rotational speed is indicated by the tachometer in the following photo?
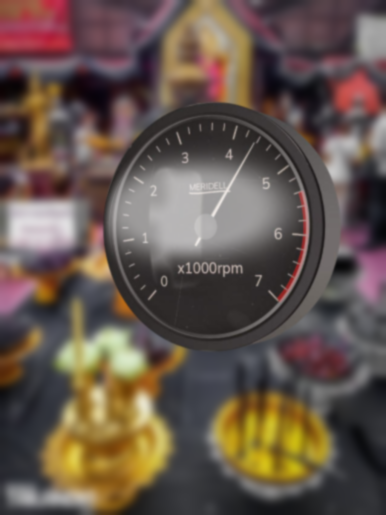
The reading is 4400 rpm
